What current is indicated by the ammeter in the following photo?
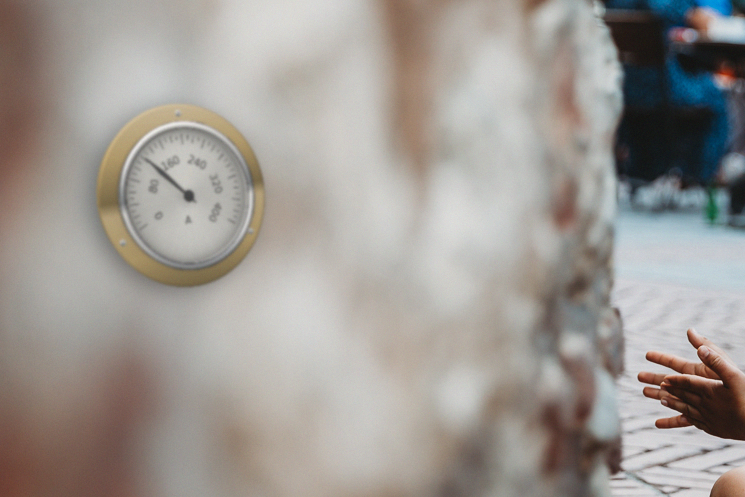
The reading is 120 A
